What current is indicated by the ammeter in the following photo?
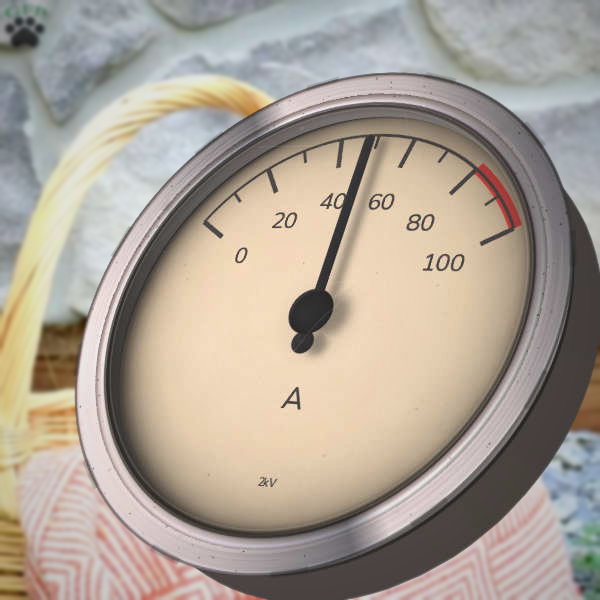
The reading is 50 A
